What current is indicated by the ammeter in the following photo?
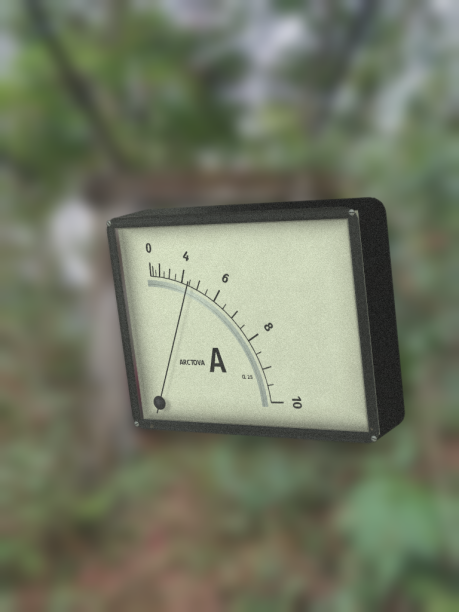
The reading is 4.5 A
